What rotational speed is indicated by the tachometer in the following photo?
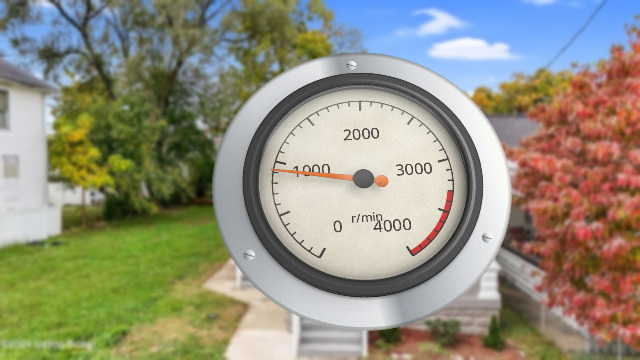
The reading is 900 rpm
